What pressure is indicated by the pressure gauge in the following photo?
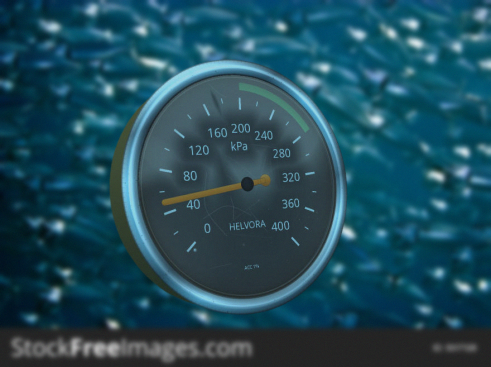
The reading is 50 kPa
